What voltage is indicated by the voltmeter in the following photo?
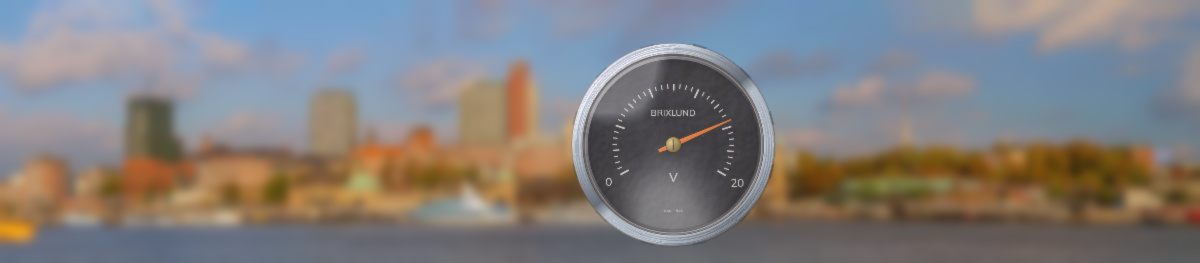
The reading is 15.5 V
